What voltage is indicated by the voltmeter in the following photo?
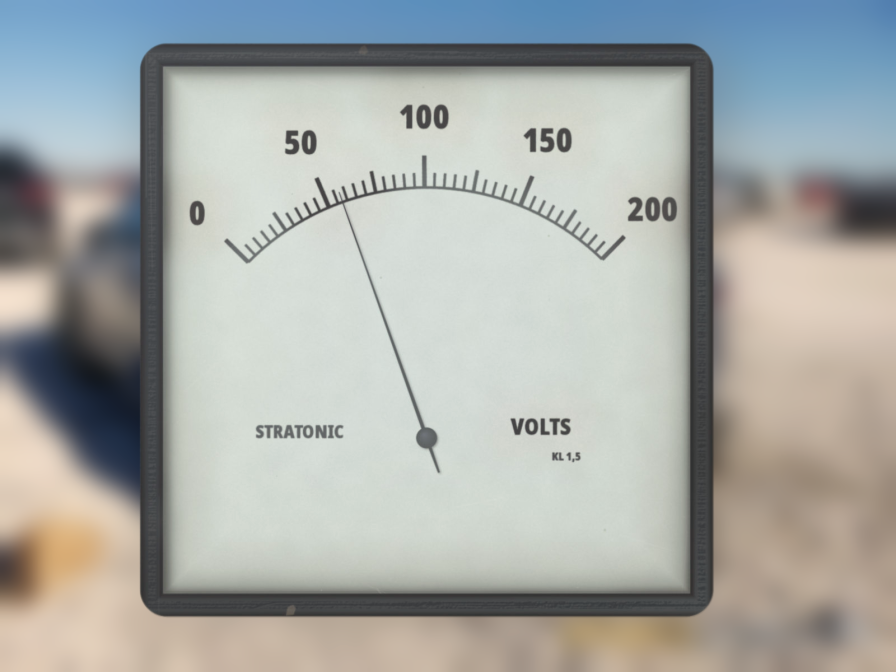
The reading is 57.5 V
